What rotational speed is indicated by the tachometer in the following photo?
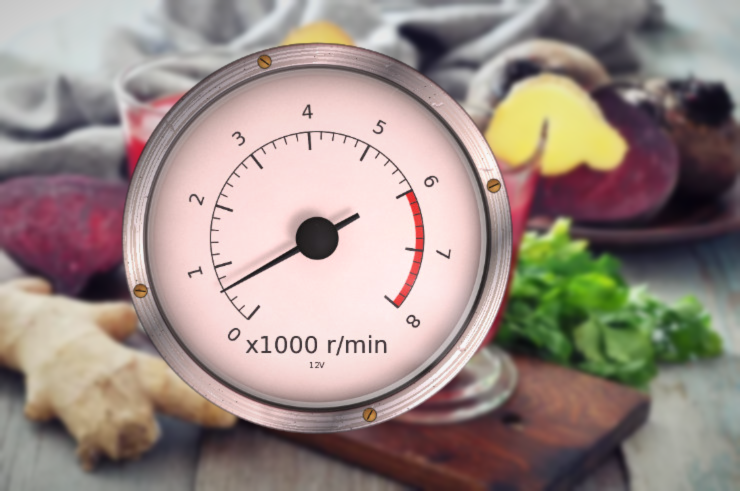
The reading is 600 rpm
